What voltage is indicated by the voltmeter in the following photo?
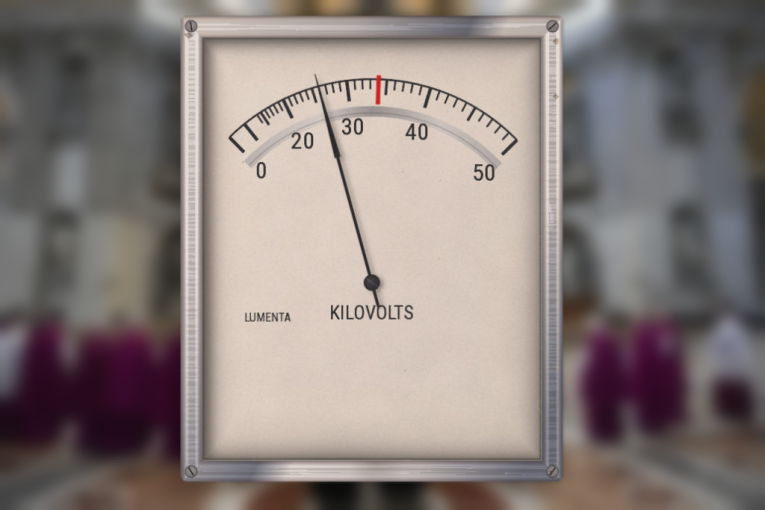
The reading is 26 kV
